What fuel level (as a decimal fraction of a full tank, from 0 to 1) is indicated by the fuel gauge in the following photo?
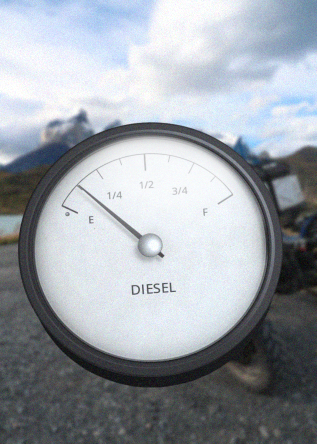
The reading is 0.125
